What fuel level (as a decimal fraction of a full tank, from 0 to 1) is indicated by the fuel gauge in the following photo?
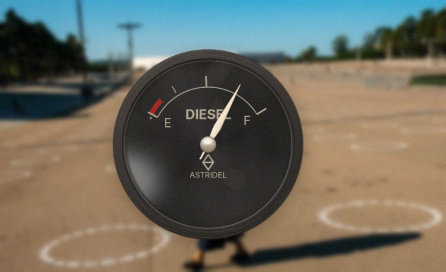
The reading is 0.75
